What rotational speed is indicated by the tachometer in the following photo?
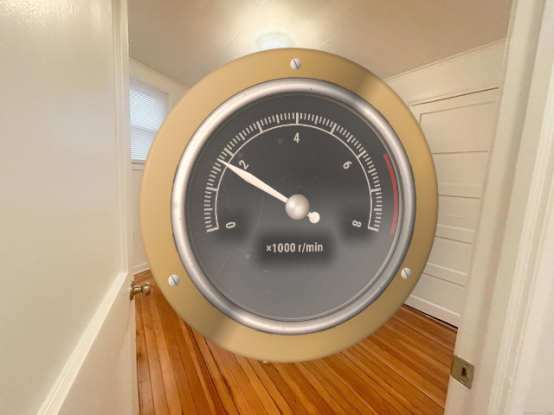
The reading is 1700 rpm
